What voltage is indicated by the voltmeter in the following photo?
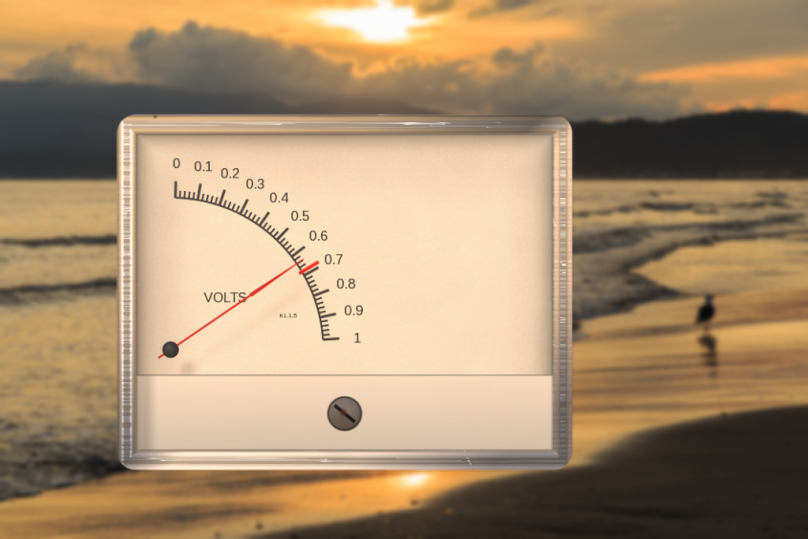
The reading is 0.64 V
